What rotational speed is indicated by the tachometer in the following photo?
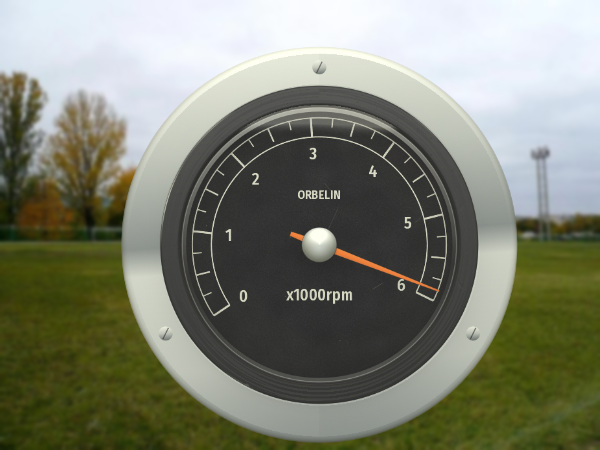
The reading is 5875 rpm
